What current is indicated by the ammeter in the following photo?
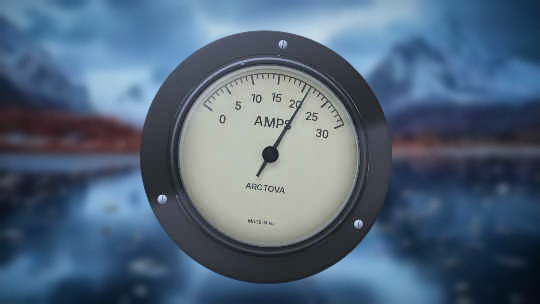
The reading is 21 A
